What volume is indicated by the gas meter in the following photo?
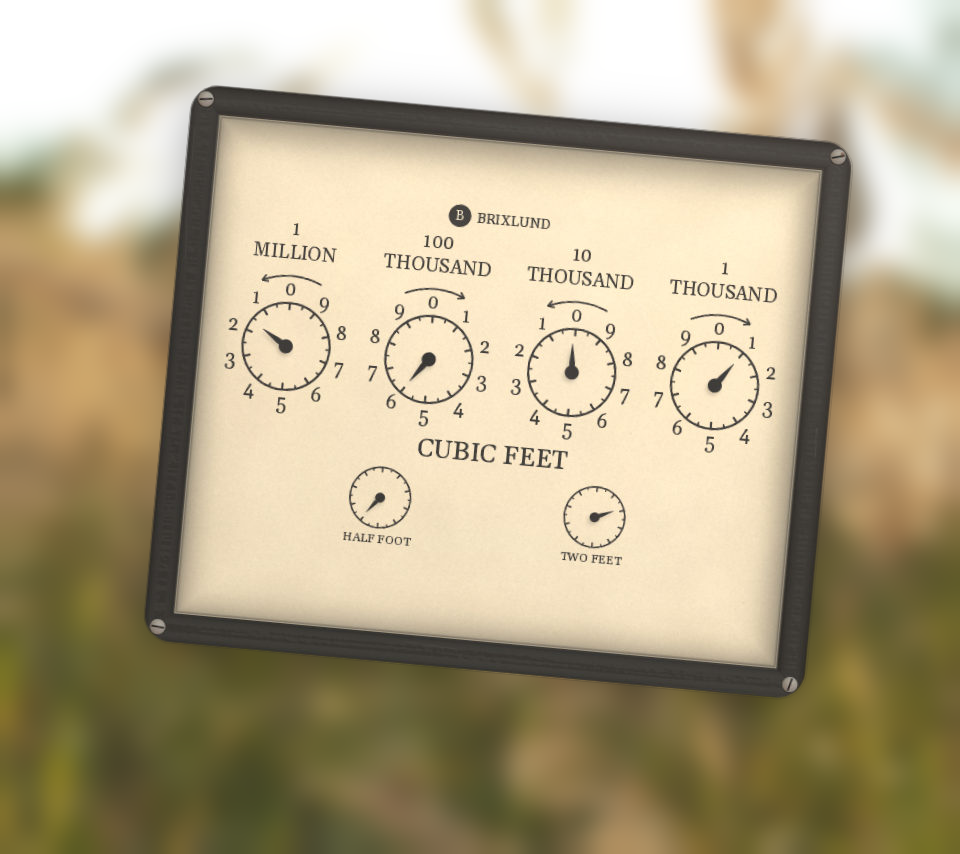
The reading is 160100 ft³
